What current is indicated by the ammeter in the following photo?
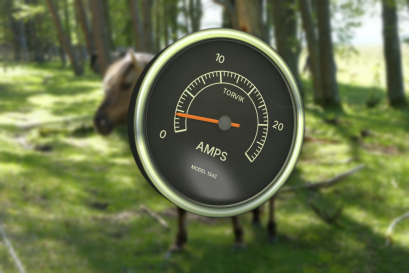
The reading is 2 A
